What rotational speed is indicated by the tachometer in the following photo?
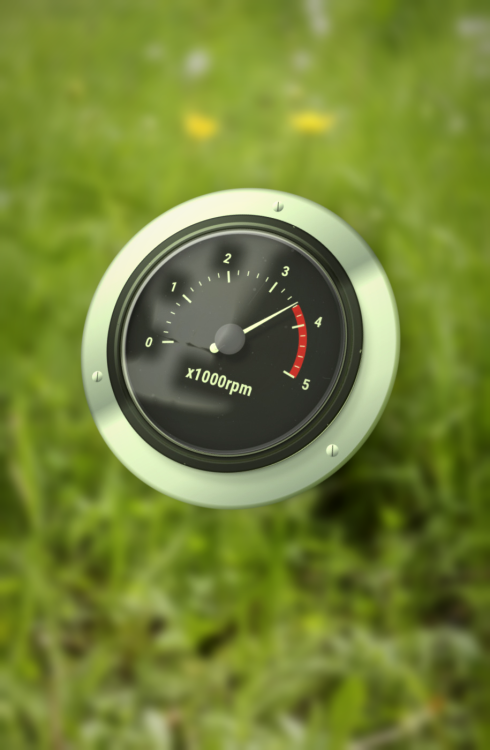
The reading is 3600 rpm
